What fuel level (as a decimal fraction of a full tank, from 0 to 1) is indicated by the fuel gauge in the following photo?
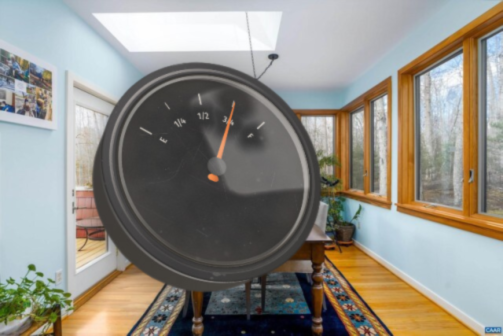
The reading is 0.75
